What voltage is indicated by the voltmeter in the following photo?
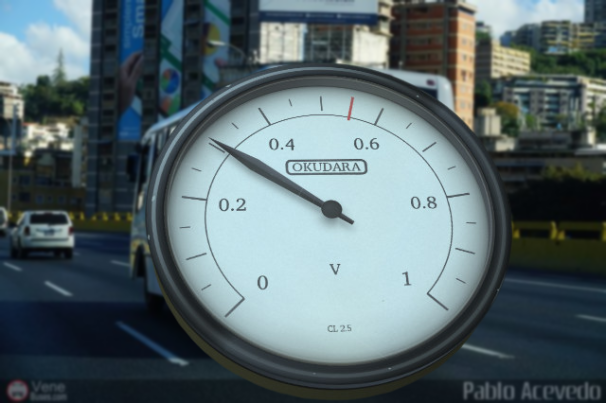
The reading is 0.3 V
